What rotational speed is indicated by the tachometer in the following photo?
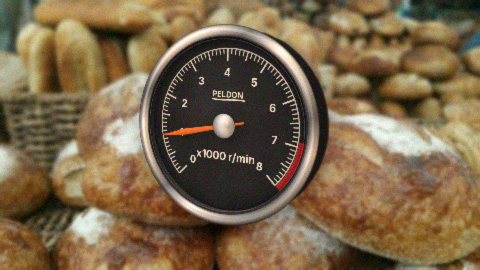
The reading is 1000 rpm
